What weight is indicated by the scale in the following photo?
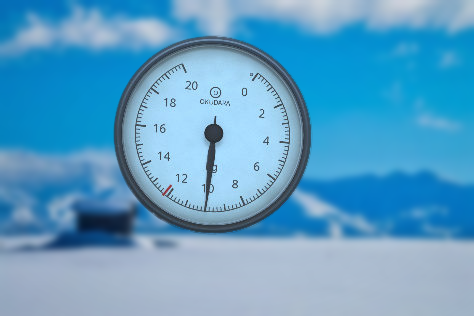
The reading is 10 kg
